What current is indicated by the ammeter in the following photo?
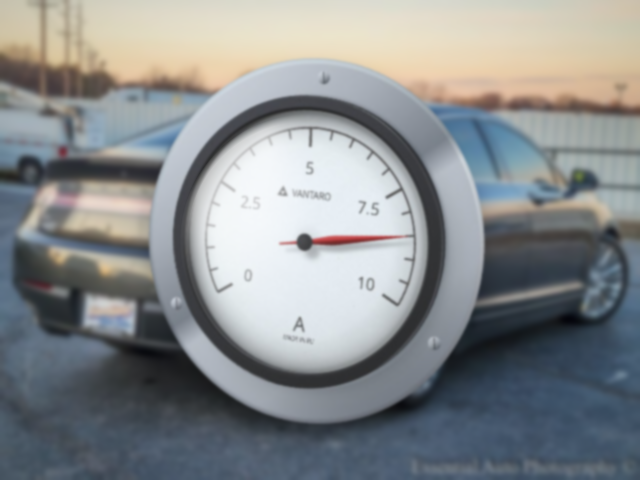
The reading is 8.5 A
